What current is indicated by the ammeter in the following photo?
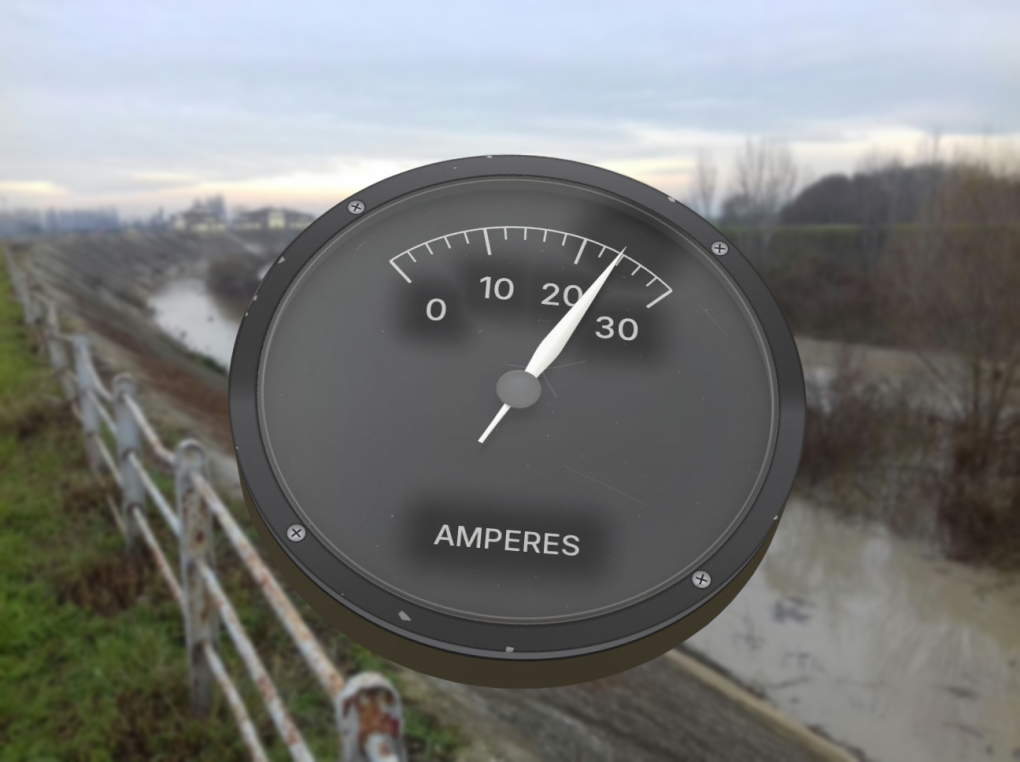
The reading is 24 A
